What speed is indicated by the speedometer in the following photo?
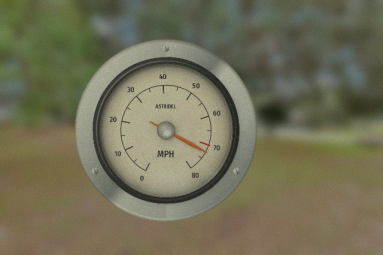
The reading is 72.5 mph
